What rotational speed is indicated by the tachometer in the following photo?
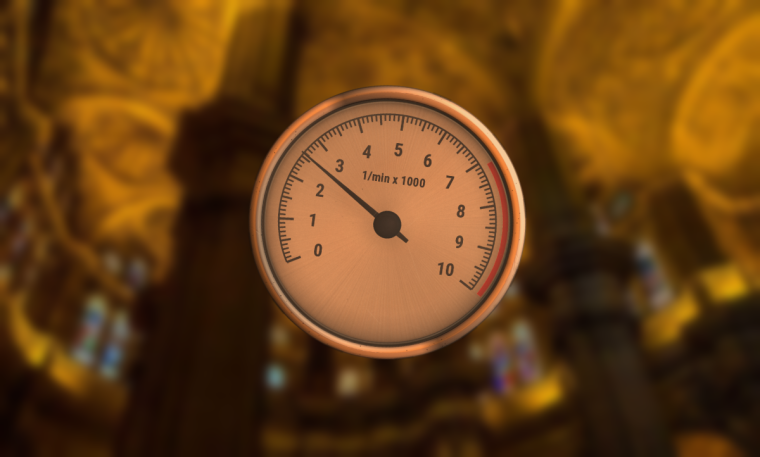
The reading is 2600 rpm
